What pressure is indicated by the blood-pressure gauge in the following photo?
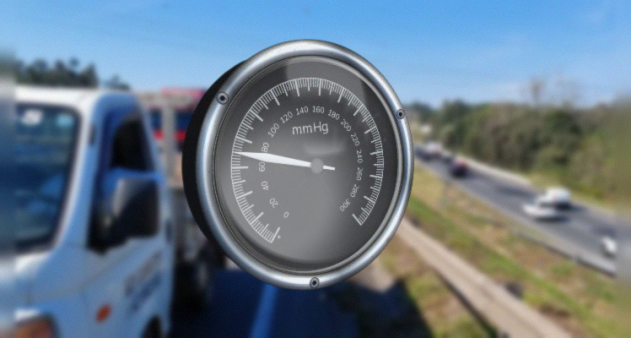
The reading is 70 mmHg
